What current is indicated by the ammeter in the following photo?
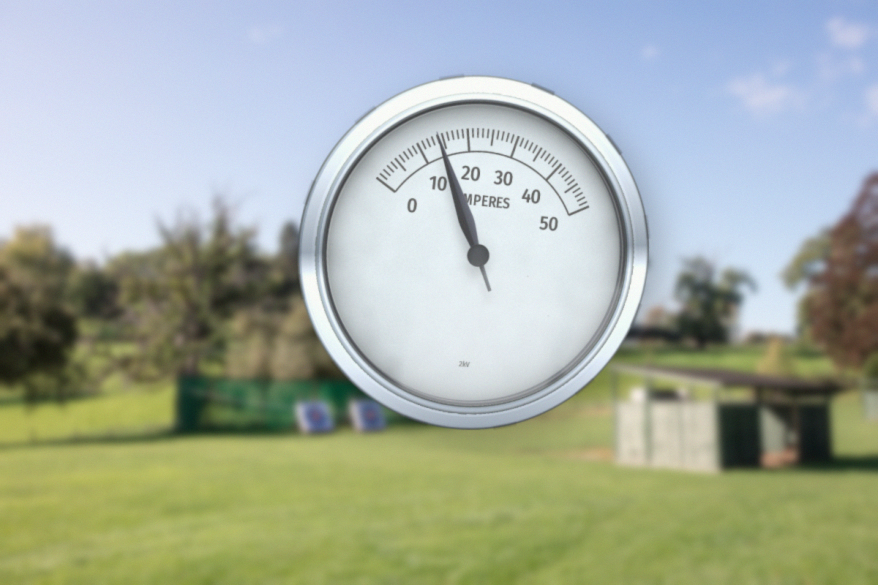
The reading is 14 A
